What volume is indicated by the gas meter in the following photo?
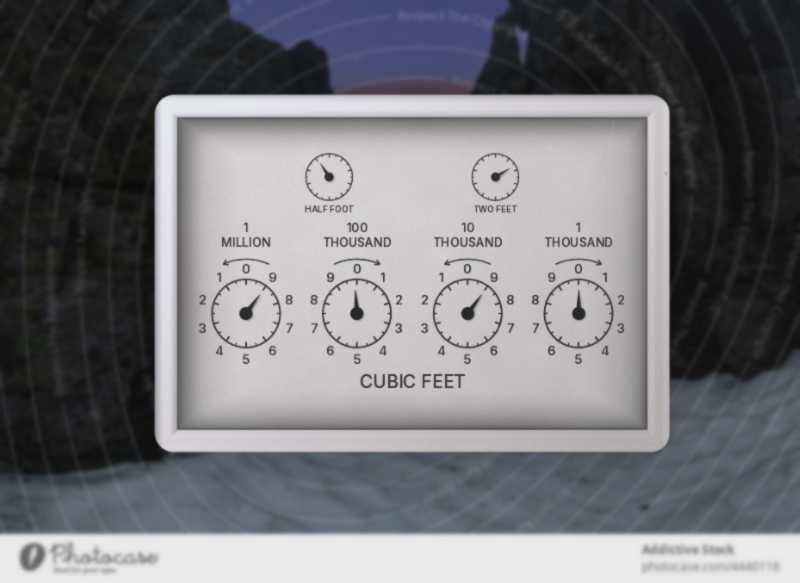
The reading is 899000 ft³
